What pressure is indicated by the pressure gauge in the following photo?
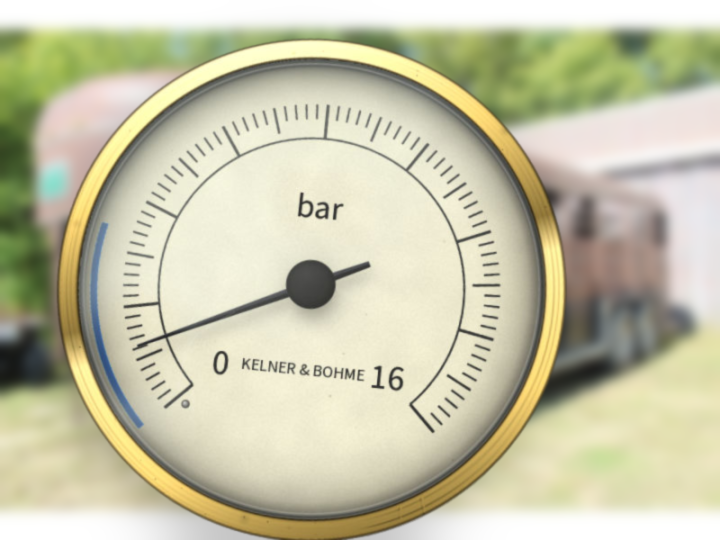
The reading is 1.2 bar
